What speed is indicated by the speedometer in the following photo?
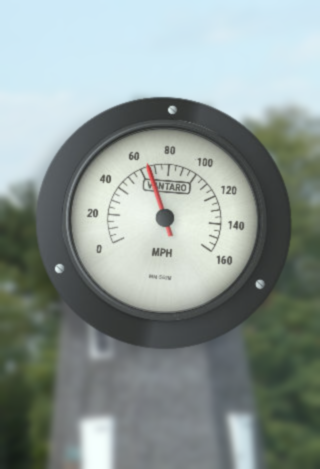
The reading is 65 mph
